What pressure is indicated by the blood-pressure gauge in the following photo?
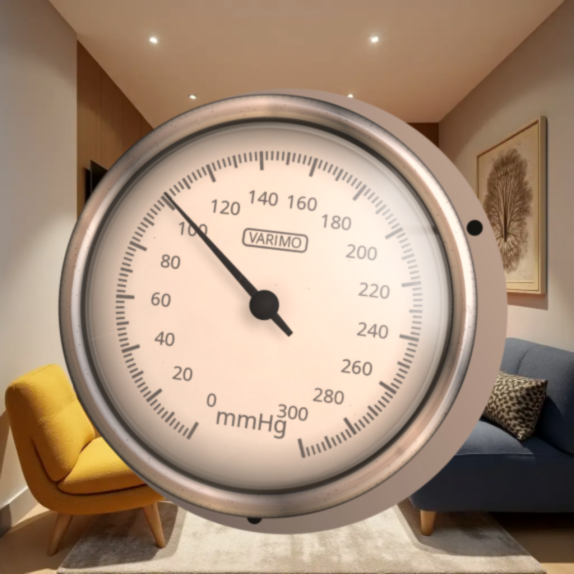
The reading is 102 mmHg
